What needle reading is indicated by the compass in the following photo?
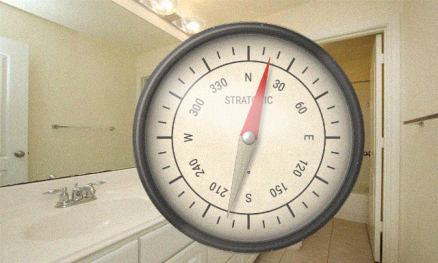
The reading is 15 °
